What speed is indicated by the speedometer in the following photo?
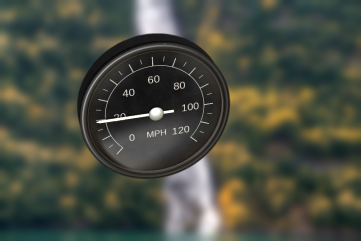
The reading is 20 mph
